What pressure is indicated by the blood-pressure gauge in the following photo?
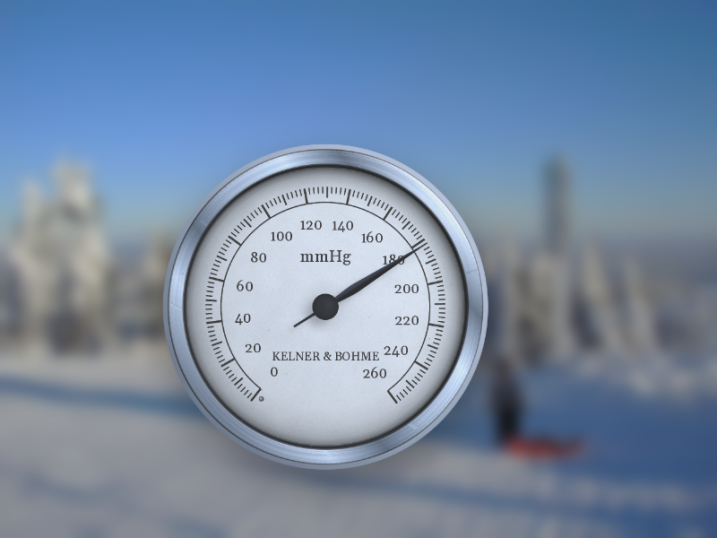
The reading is 182 mmHg
